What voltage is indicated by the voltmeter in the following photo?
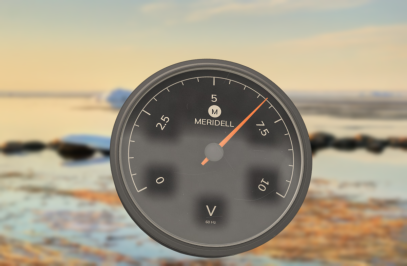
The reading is 6.75 V
